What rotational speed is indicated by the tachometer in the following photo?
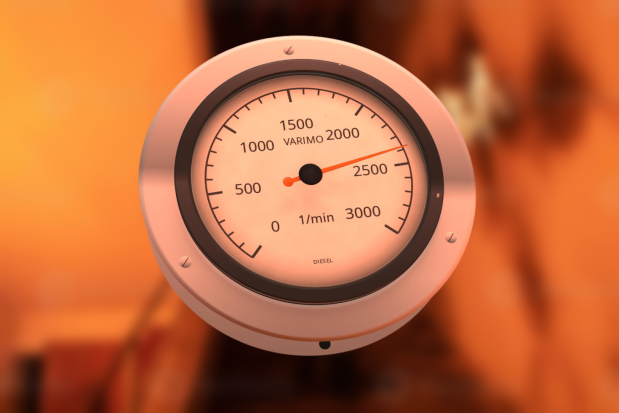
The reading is 2400 rpm
